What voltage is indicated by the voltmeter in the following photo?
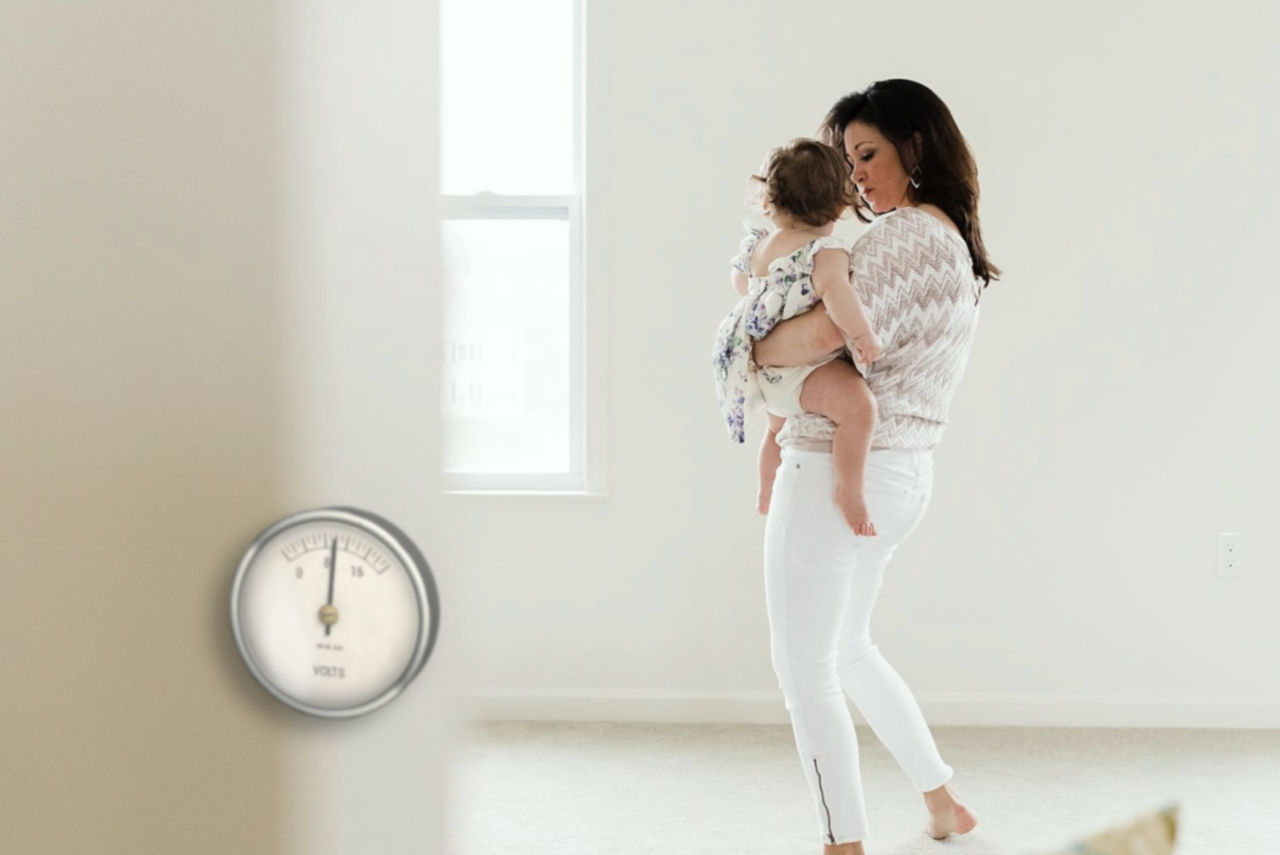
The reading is 10 V
